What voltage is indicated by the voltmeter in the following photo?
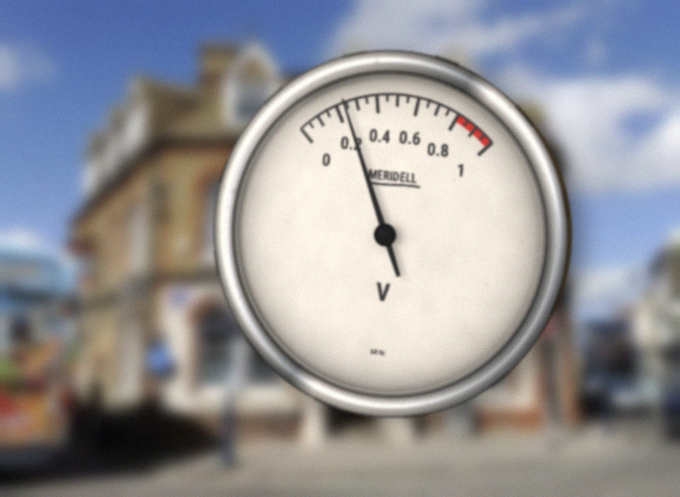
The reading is 0.25 V
